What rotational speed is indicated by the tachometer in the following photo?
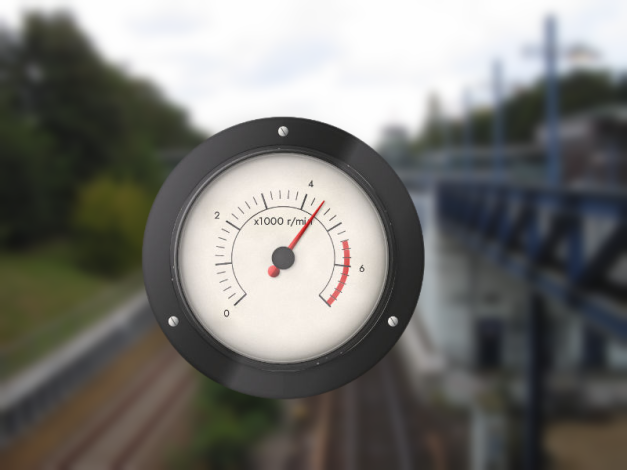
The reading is 4400 rpm
